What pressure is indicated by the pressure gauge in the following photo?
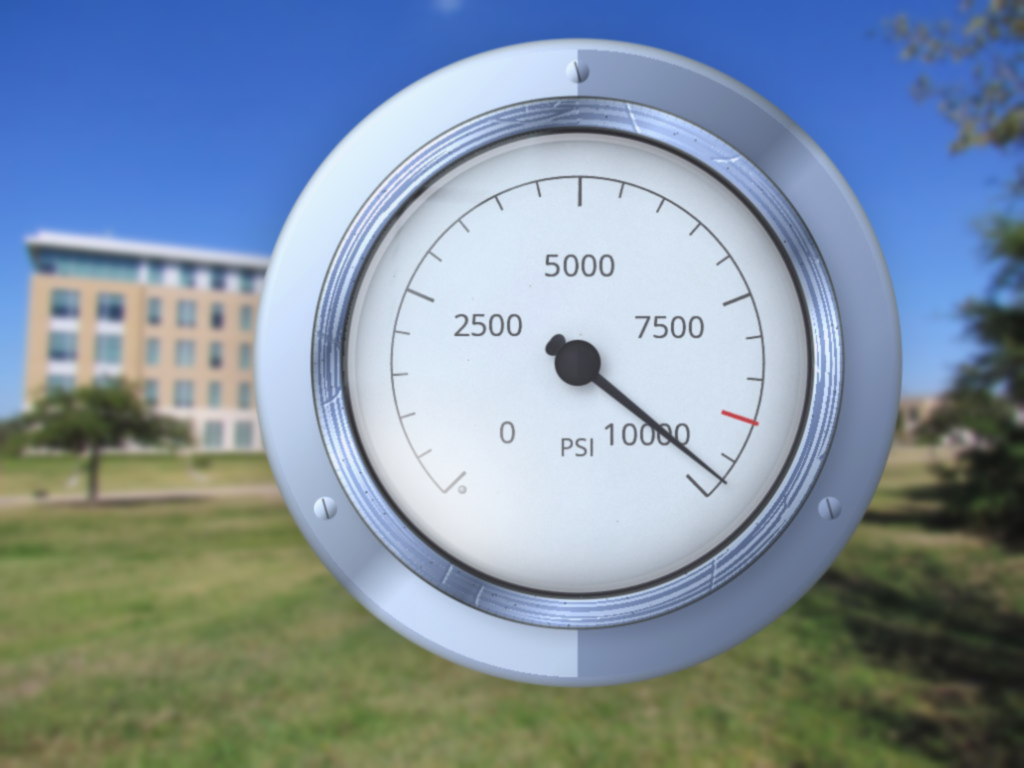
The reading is 9750 psi
